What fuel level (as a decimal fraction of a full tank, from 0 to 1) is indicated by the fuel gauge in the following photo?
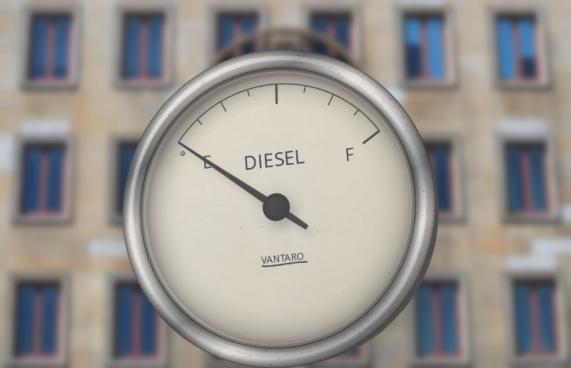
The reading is 0
